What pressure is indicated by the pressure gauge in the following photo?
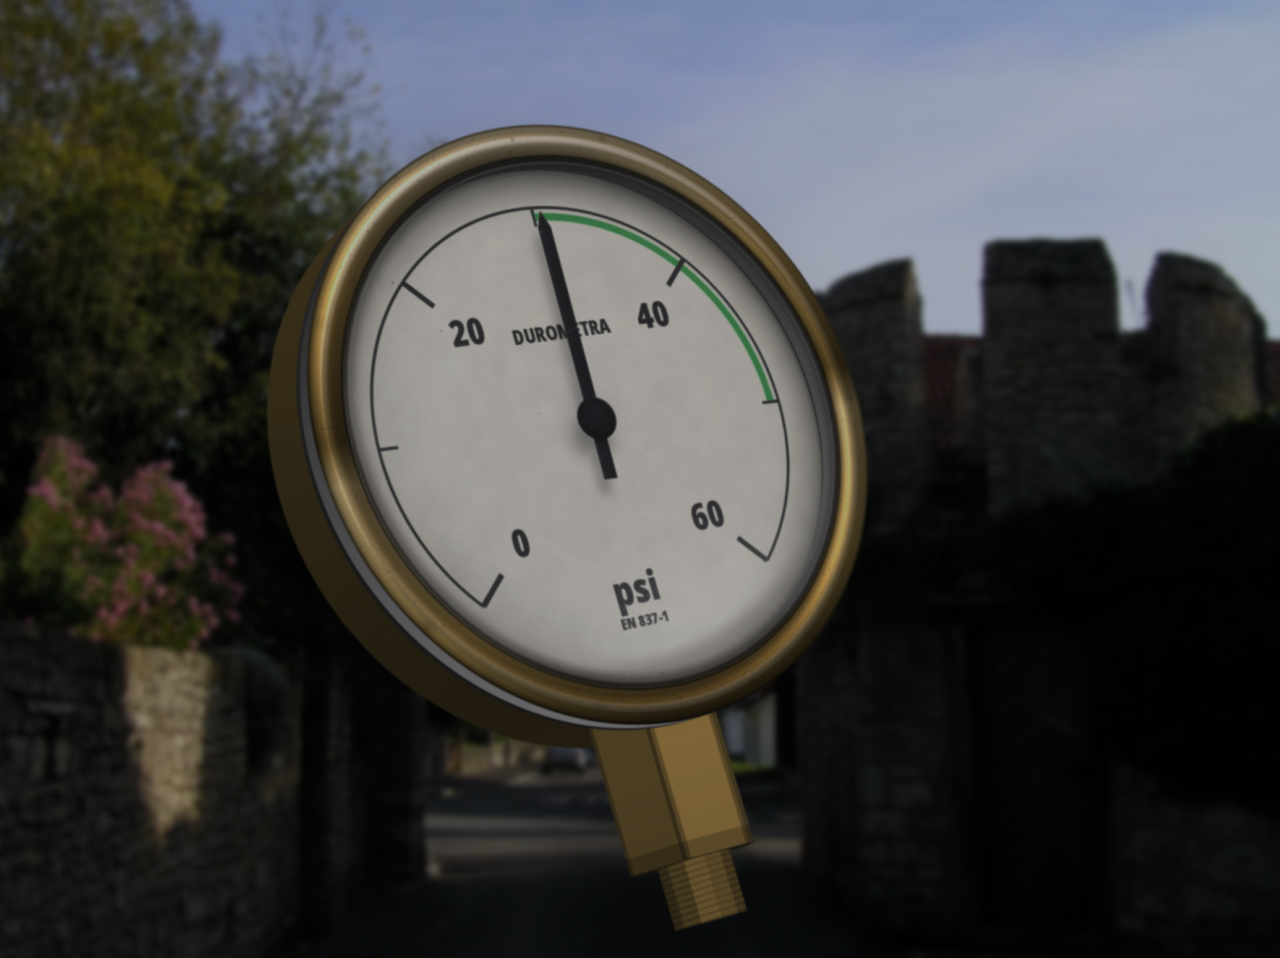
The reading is 30 psi
